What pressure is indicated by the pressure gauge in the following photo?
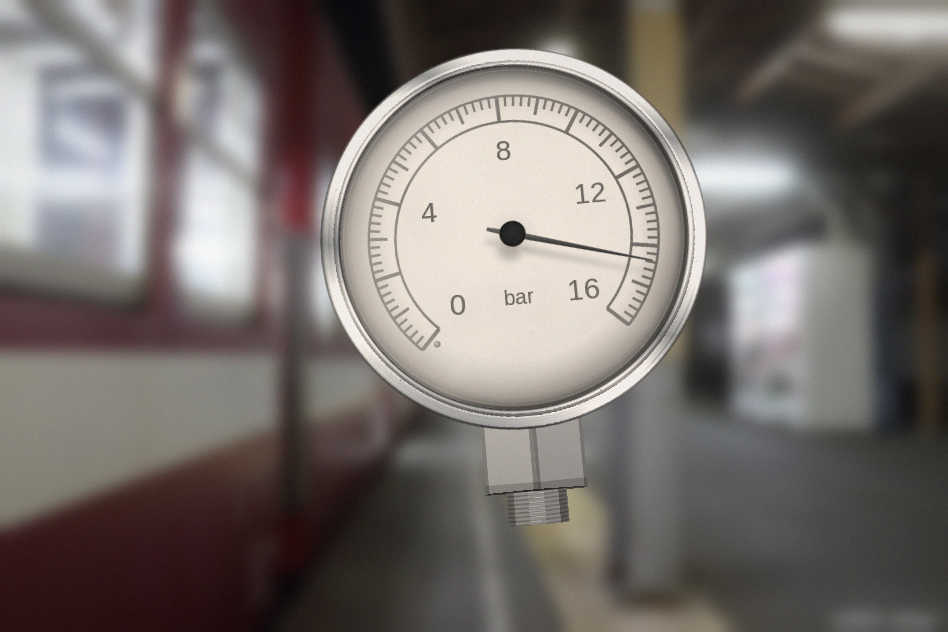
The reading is 14.4 bar
